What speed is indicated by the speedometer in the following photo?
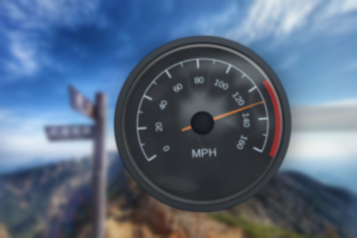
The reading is 130 mph
